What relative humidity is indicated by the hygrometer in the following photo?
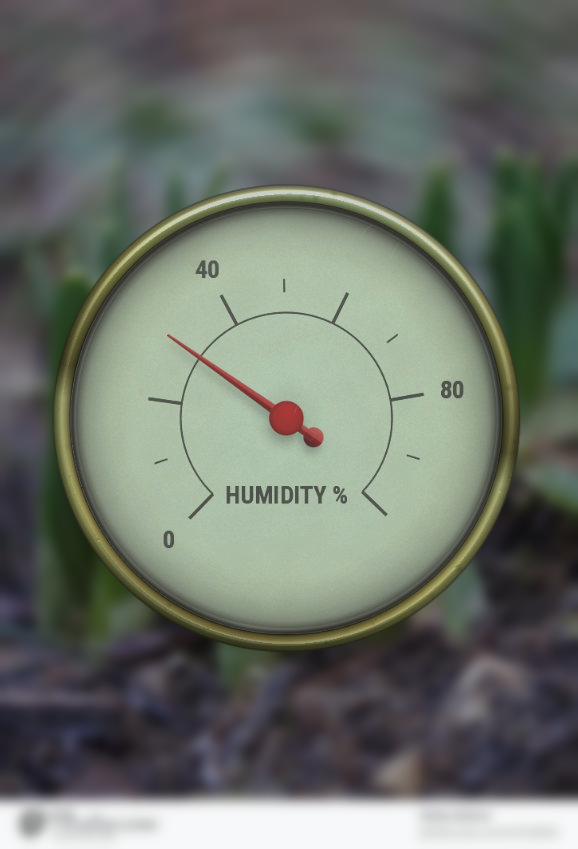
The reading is 30 %
